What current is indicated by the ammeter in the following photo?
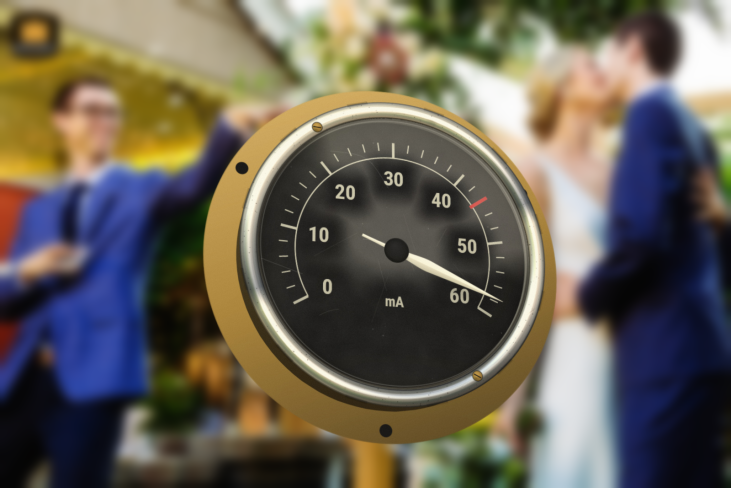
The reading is 58 mA
